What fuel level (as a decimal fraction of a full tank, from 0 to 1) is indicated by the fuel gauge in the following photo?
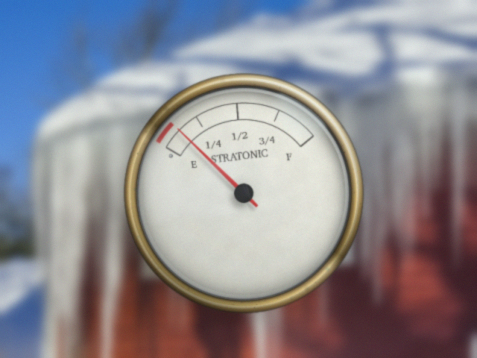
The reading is 0.125
